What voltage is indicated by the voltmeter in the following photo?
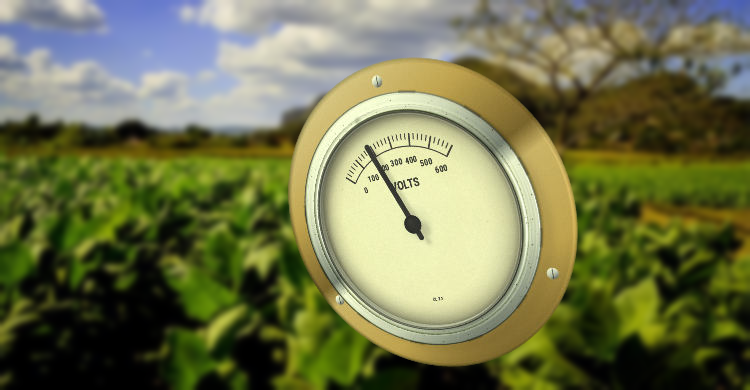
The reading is 200 V
